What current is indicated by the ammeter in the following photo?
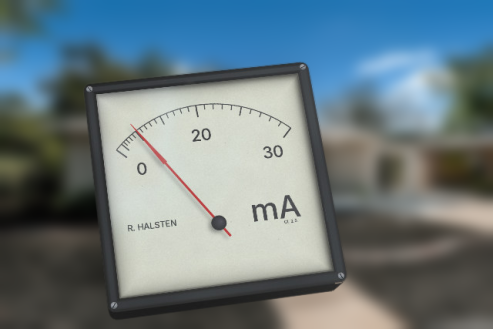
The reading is 10 mA
